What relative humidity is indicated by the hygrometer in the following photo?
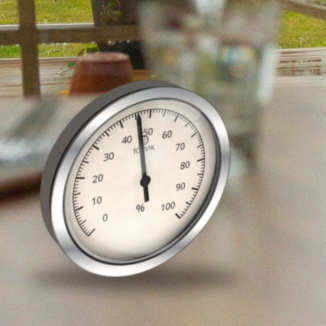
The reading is 45 %
